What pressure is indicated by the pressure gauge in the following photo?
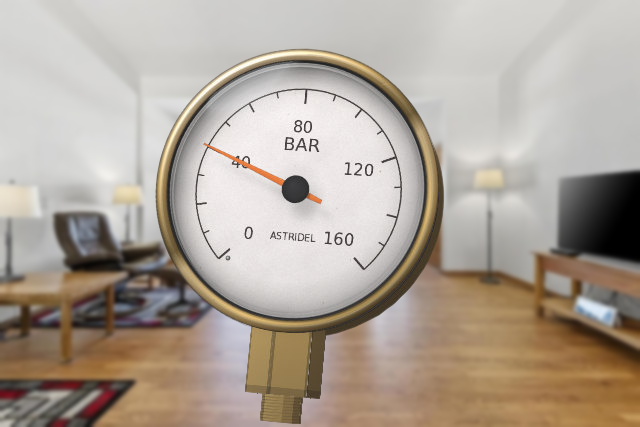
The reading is 40 bar
